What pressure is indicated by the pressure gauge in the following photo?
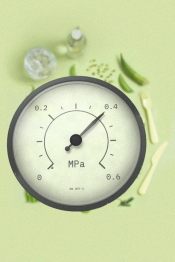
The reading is 0.4 MPa
